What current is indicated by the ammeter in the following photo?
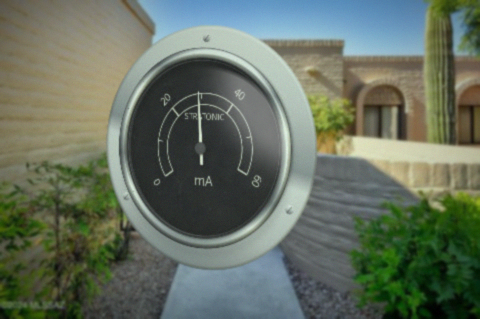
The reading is 30 mA
